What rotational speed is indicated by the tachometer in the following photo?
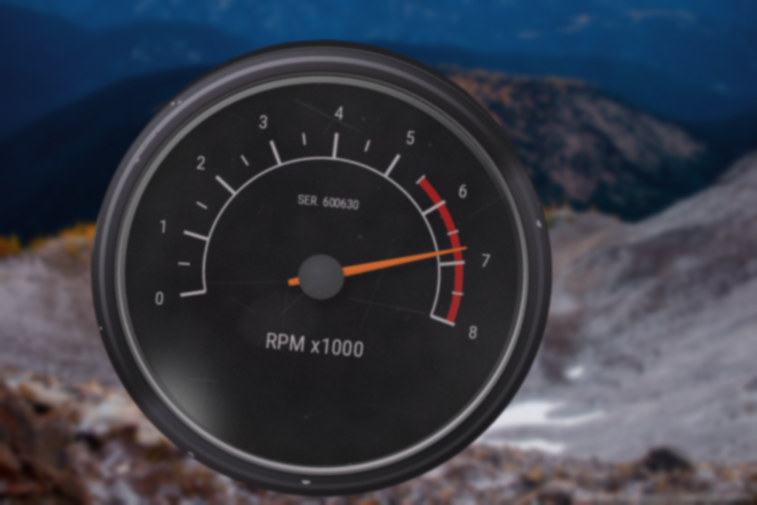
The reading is 6750 rpm
